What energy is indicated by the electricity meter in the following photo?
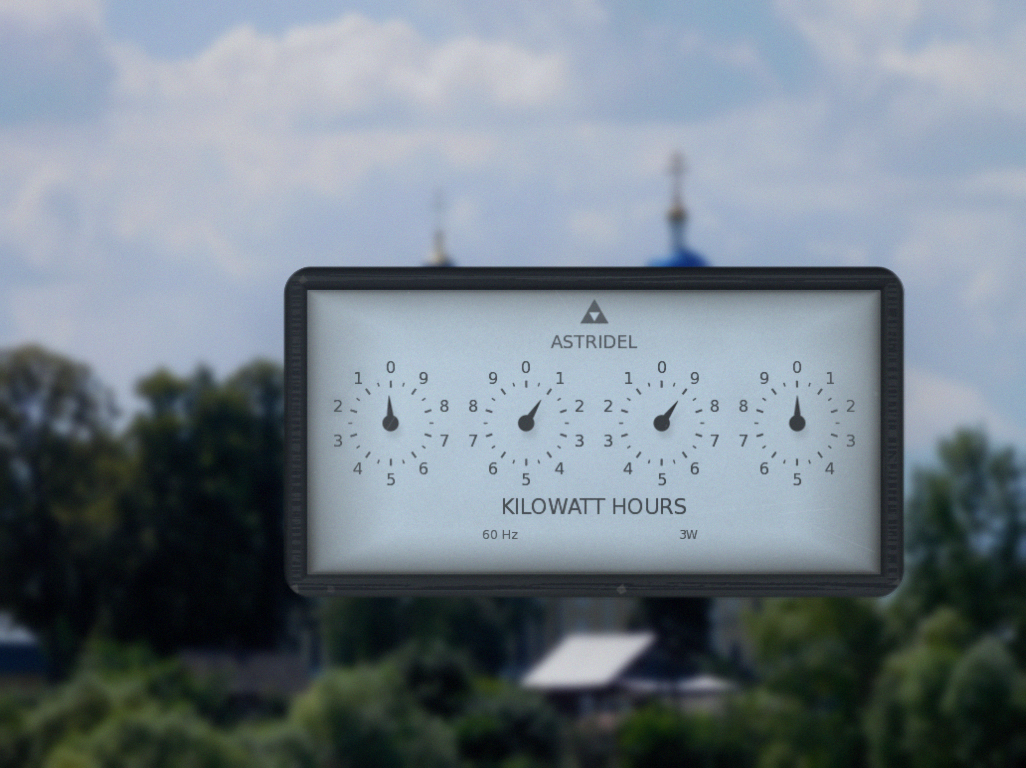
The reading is 90 kWh
